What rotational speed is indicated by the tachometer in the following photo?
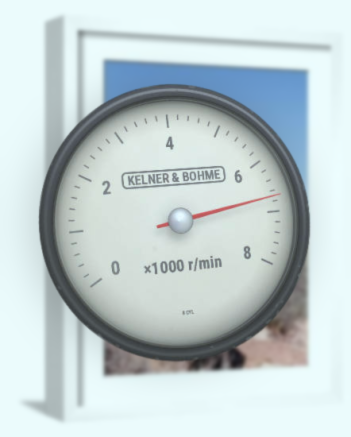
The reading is 6700 rpm
